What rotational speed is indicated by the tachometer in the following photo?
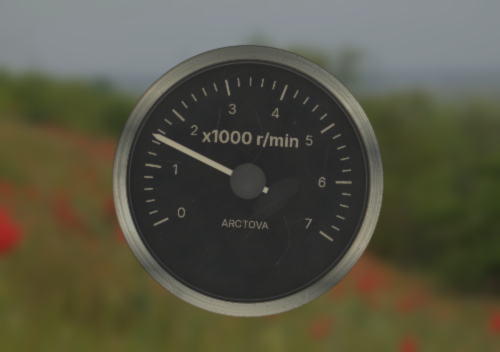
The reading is 1500 rpm
